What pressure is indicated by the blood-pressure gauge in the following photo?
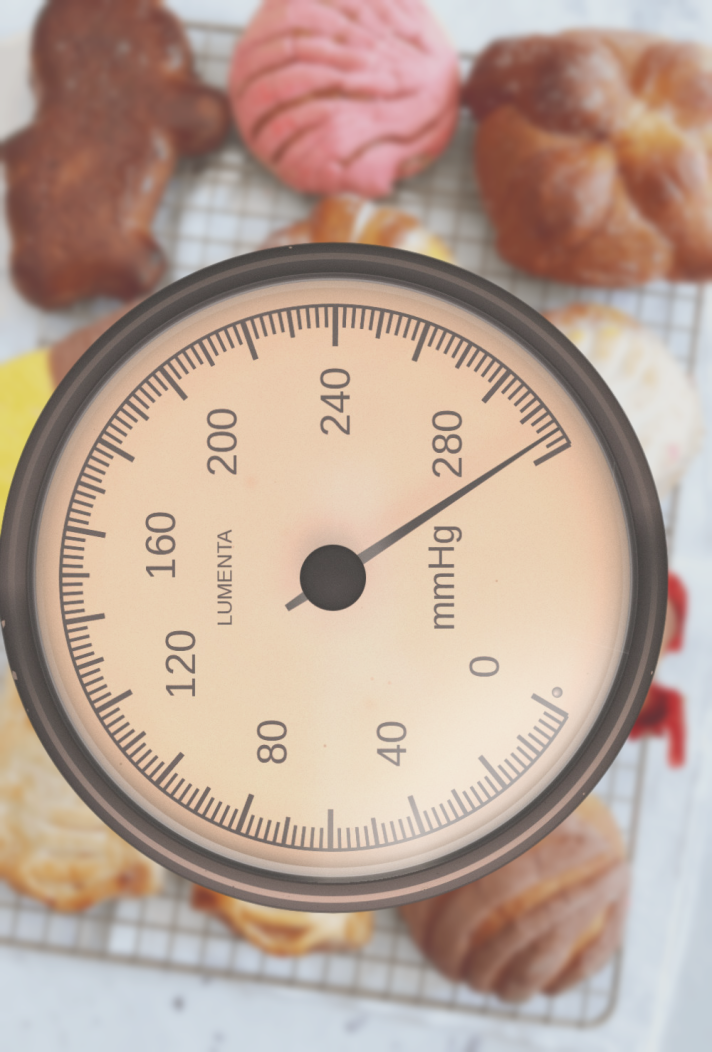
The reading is 296 mmHg
